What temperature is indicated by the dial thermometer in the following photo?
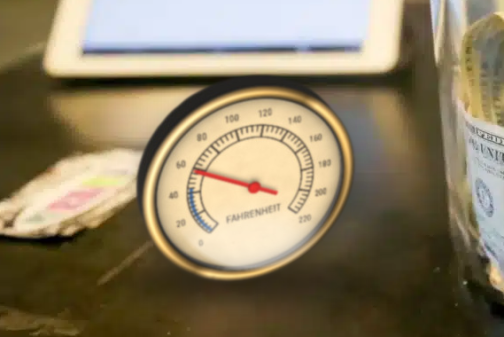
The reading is 60 °F
